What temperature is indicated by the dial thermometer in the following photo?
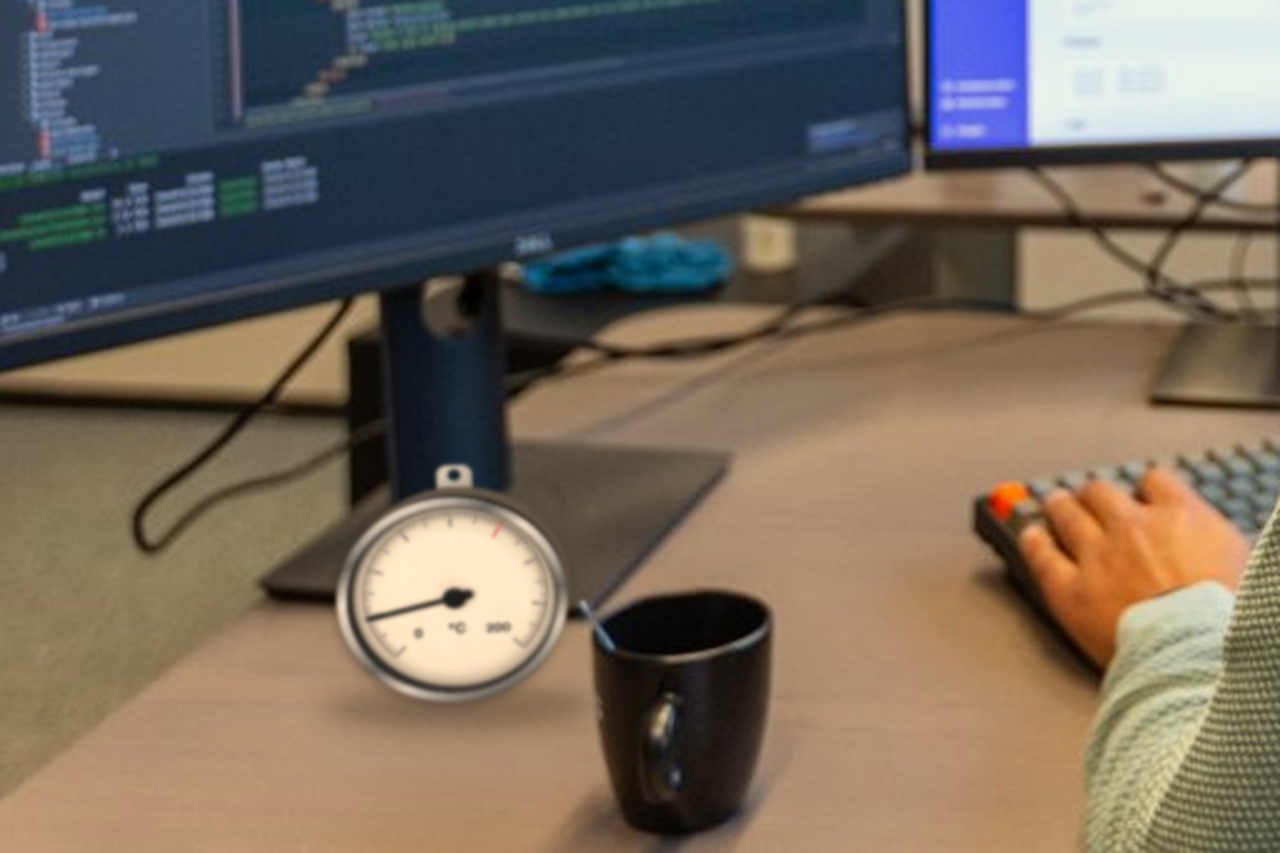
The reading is 25 °C
